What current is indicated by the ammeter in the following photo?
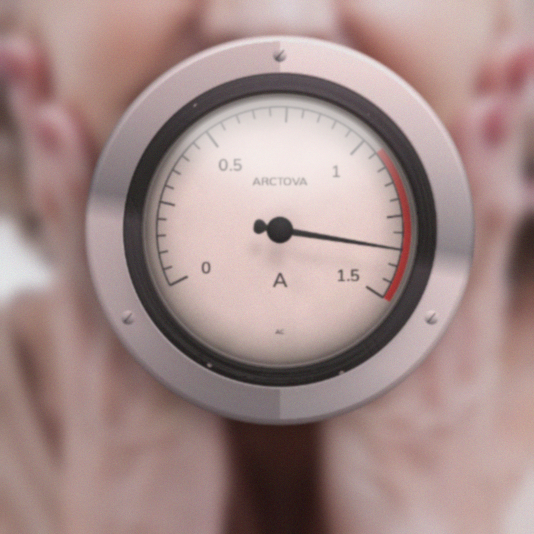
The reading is 1.35 A
